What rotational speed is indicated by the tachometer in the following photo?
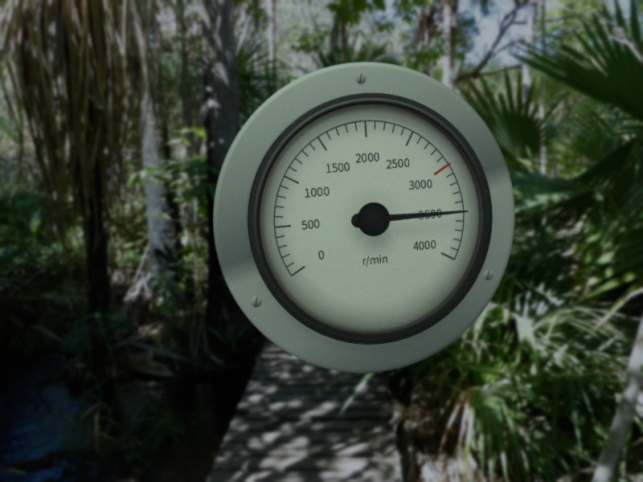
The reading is 3500 rpm
